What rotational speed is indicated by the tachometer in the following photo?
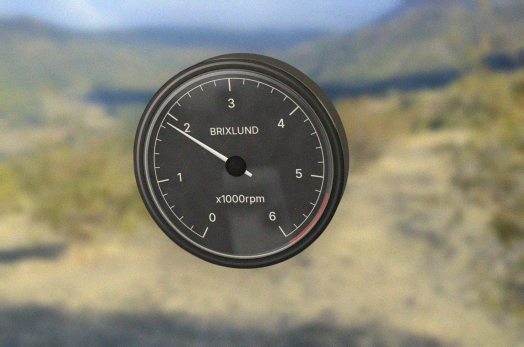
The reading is 1900 rpm
